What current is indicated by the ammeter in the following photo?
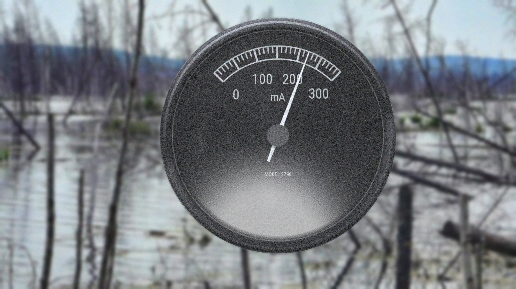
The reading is 220 mA
